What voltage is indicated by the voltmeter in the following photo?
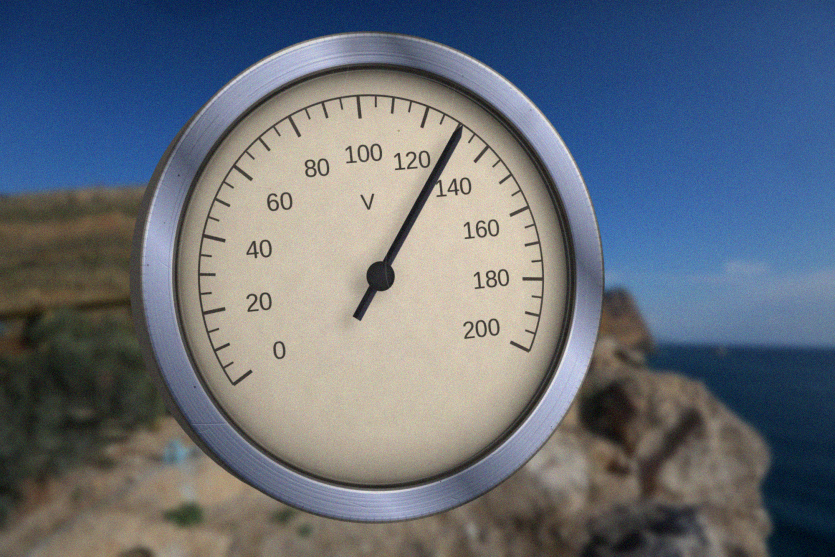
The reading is 130 V
